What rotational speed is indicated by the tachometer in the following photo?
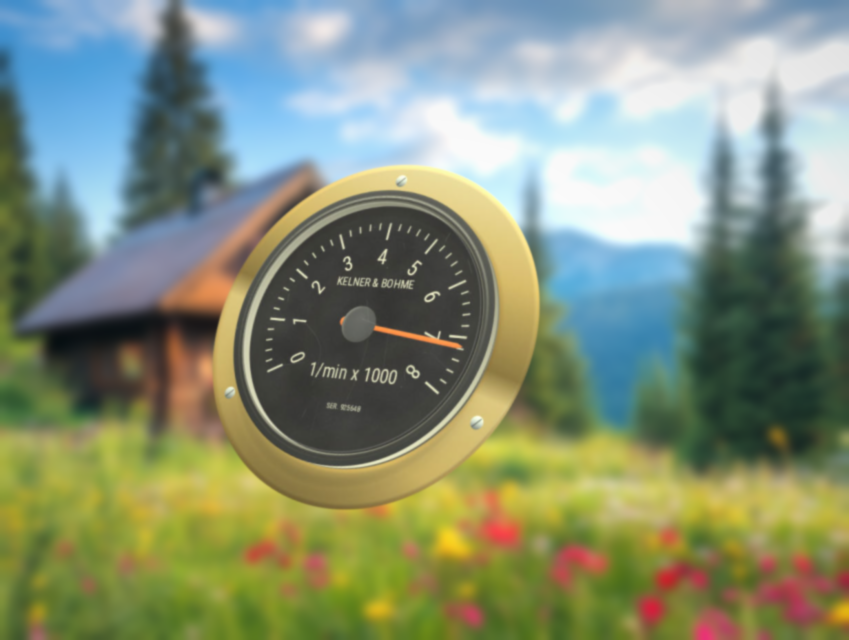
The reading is 7200 rpm
